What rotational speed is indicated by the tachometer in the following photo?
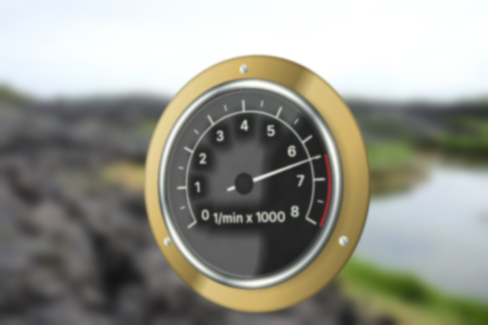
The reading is 6500 rpm
